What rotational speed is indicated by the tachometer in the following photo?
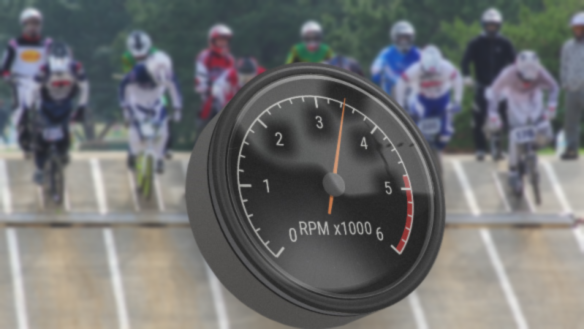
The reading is 3400 rpm
